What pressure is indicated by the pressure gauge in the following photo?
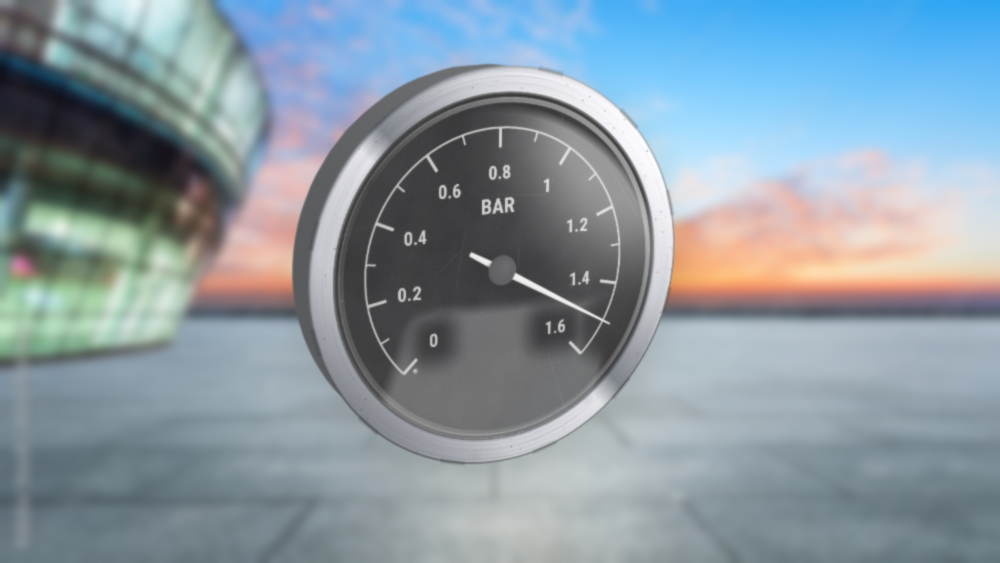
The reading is 1.5 bar
